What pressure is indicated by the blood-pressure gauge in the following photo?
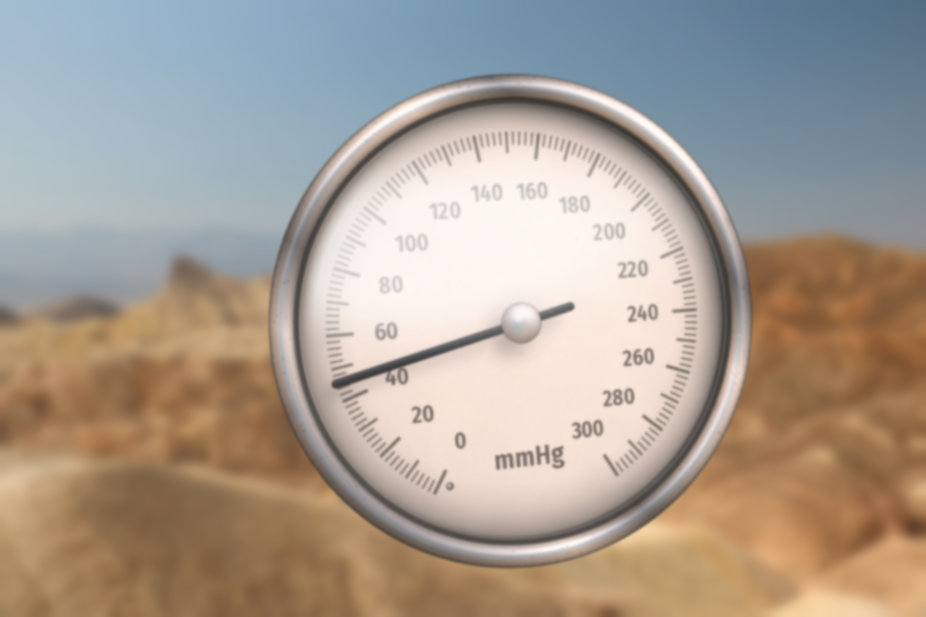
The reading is 46 mmHg
